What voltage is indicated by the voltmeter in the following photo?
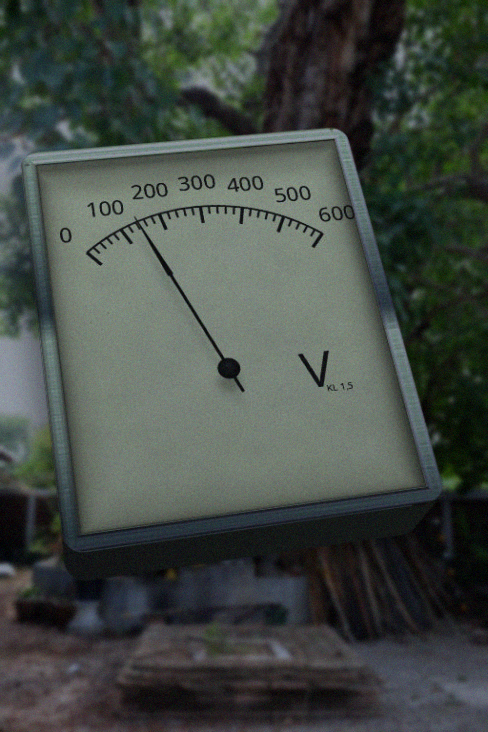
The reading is 140 V
